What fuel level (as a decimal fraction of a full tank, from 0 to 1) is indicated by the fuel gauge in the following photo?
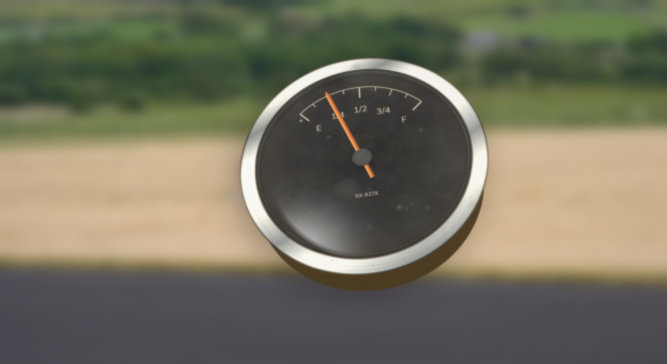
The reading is 0.25
